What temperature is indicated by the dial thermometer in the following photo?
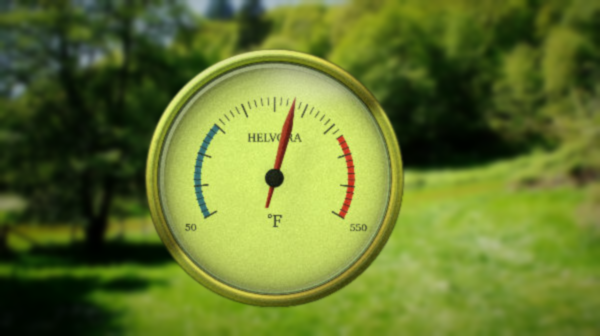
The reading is 330 °F
